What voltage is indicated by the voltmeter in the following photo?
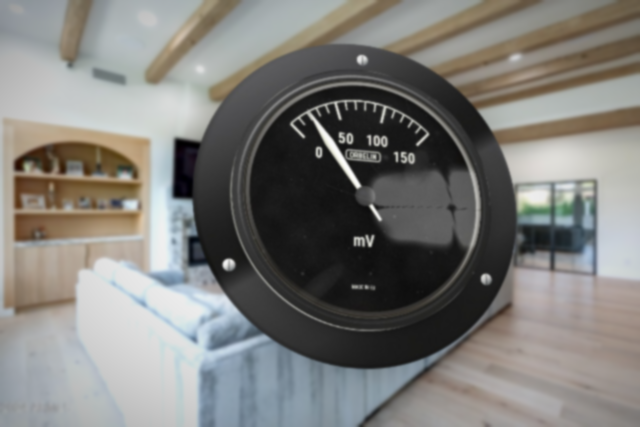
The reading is 20 mV
